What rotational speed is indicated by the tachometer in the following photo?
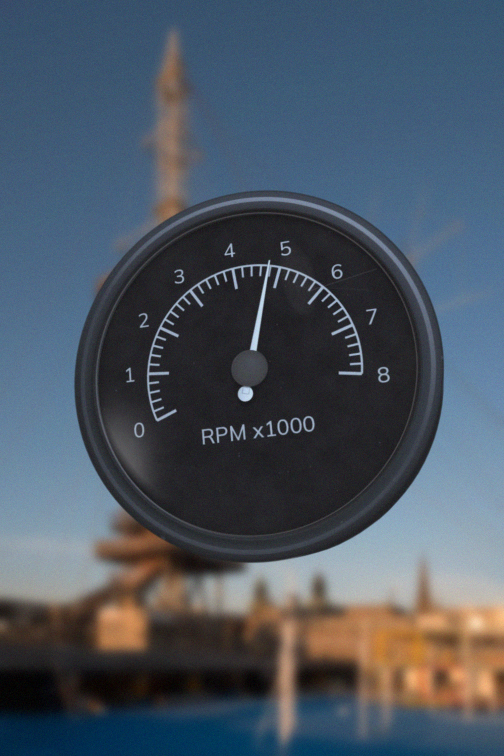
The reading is 4800 rpm
